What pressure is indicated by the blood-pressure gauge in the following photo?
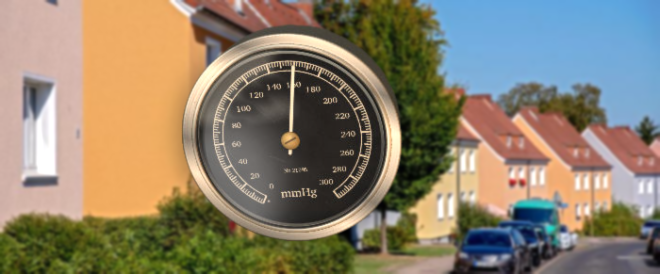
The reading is 160 mmHg
